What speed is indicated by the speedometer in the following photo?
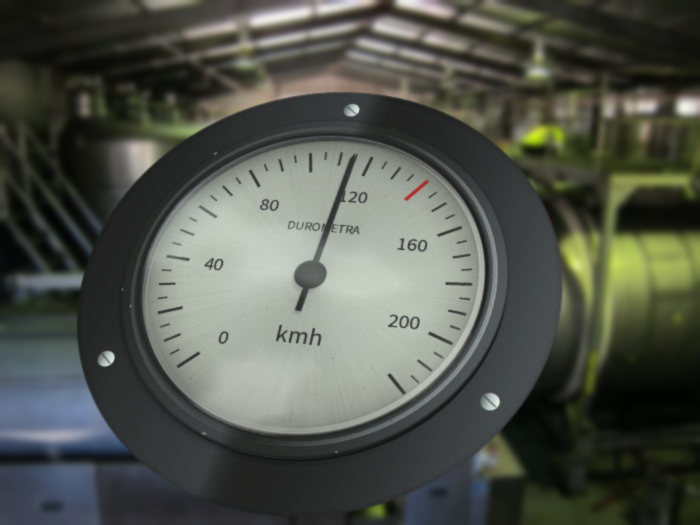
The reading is 115 km/h
